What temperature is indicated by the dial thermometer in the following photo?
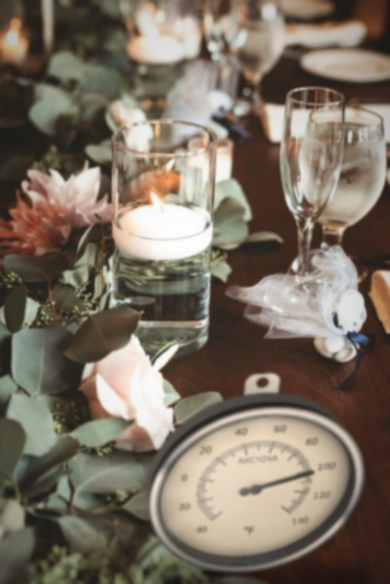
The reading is 100 °F
